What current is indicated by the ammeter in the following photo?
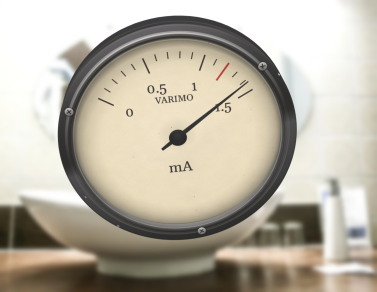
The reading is 1.4 mA
